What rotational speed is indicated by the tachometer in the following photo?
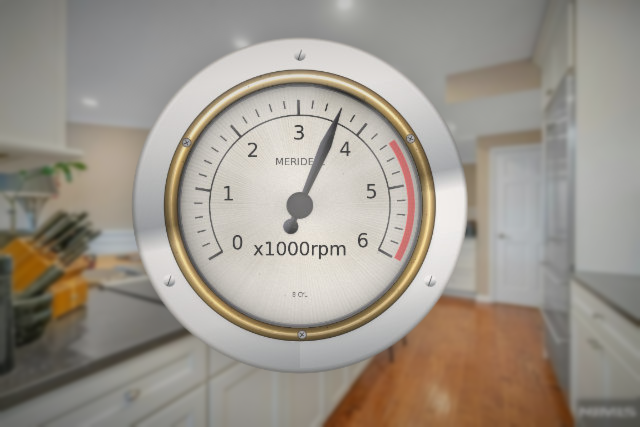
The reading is 3600 rpm
